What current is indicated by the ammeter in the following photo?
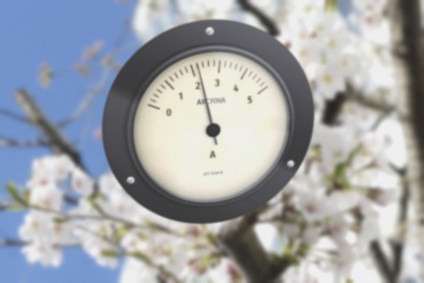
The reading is 2.2 A
